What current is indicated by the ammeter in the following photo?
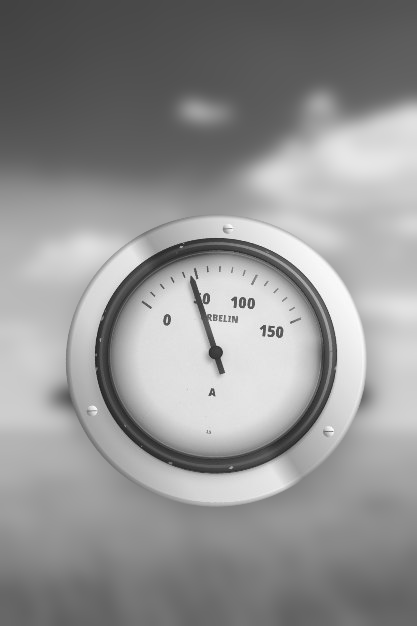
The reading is 45 A
